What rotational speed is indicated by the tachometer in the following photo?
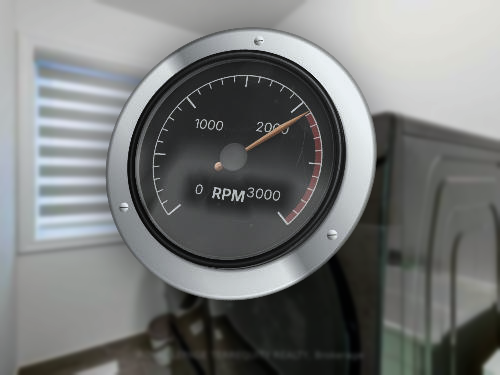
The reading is 2100 rpm
